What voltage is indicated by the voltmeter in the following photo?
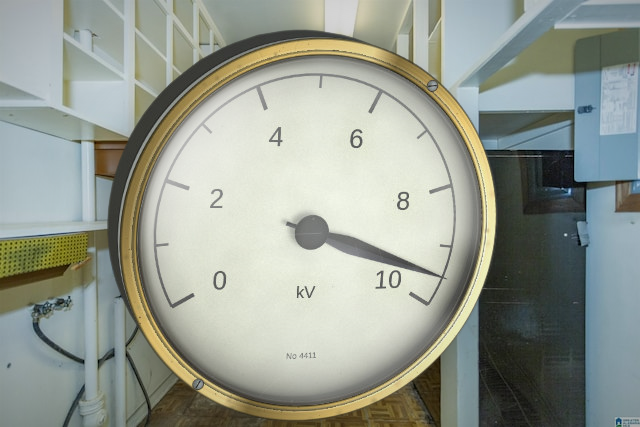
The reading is 9.5 kV
